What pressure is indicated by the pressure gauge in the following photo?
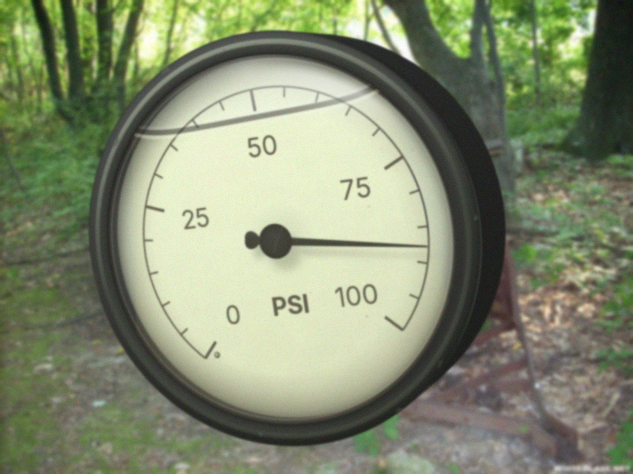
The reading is 87.5 psi
